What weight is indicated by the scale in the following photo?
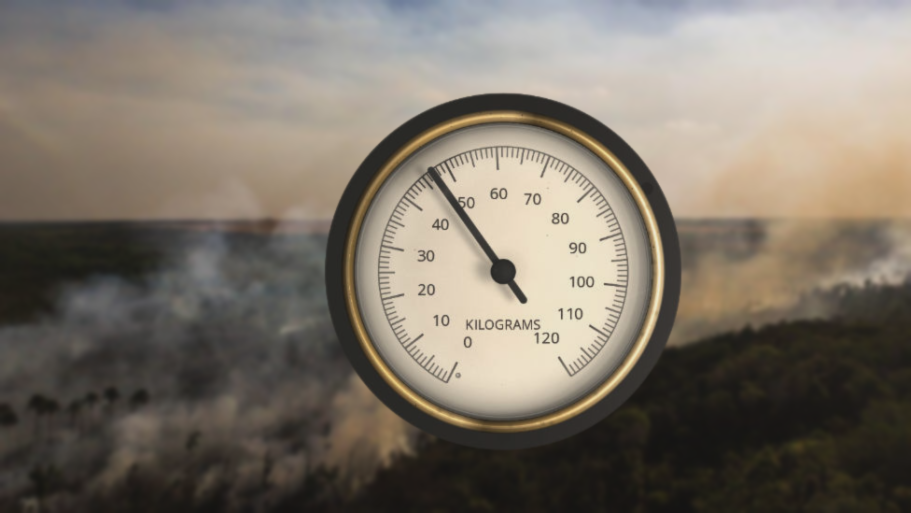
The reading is 47 kg
